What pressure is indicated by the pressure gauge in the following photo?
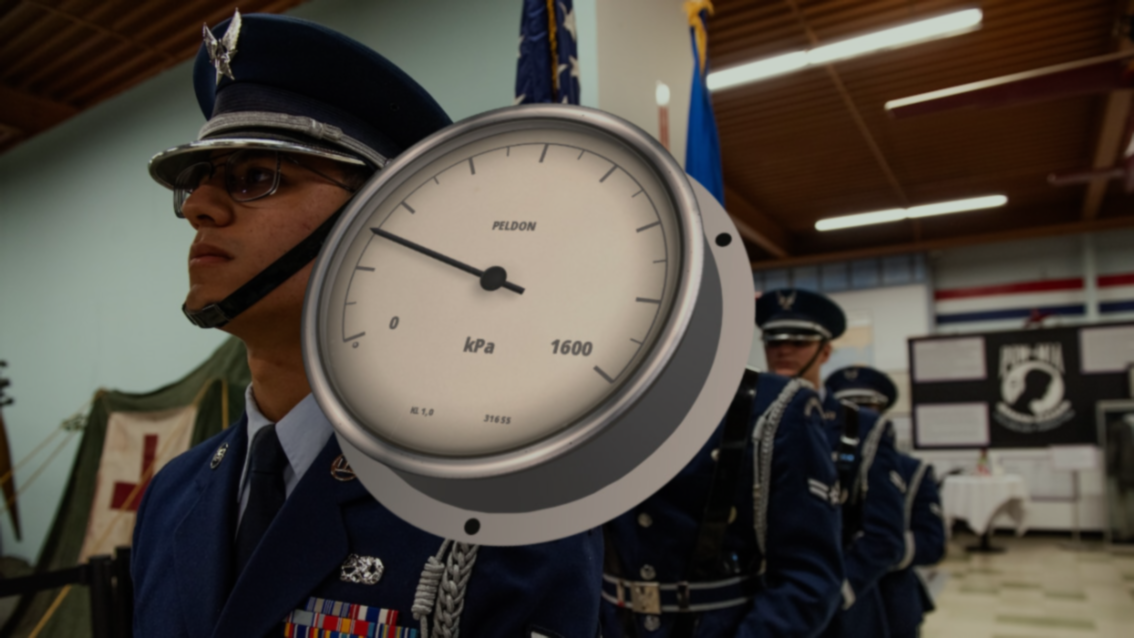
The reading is 300 kPa
